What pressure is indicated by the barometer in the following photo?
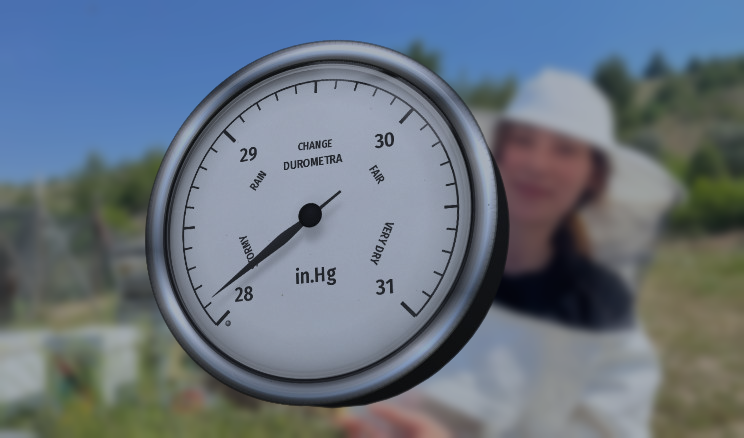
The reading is 28.1 inHg
